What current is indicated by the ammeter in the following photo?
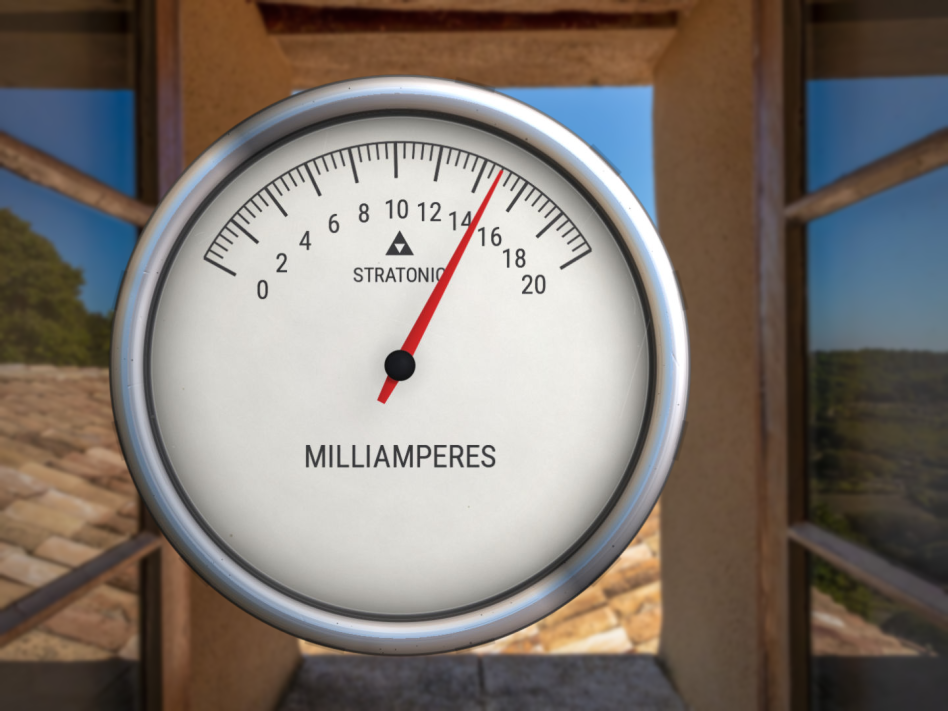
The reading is 14.8 mA
